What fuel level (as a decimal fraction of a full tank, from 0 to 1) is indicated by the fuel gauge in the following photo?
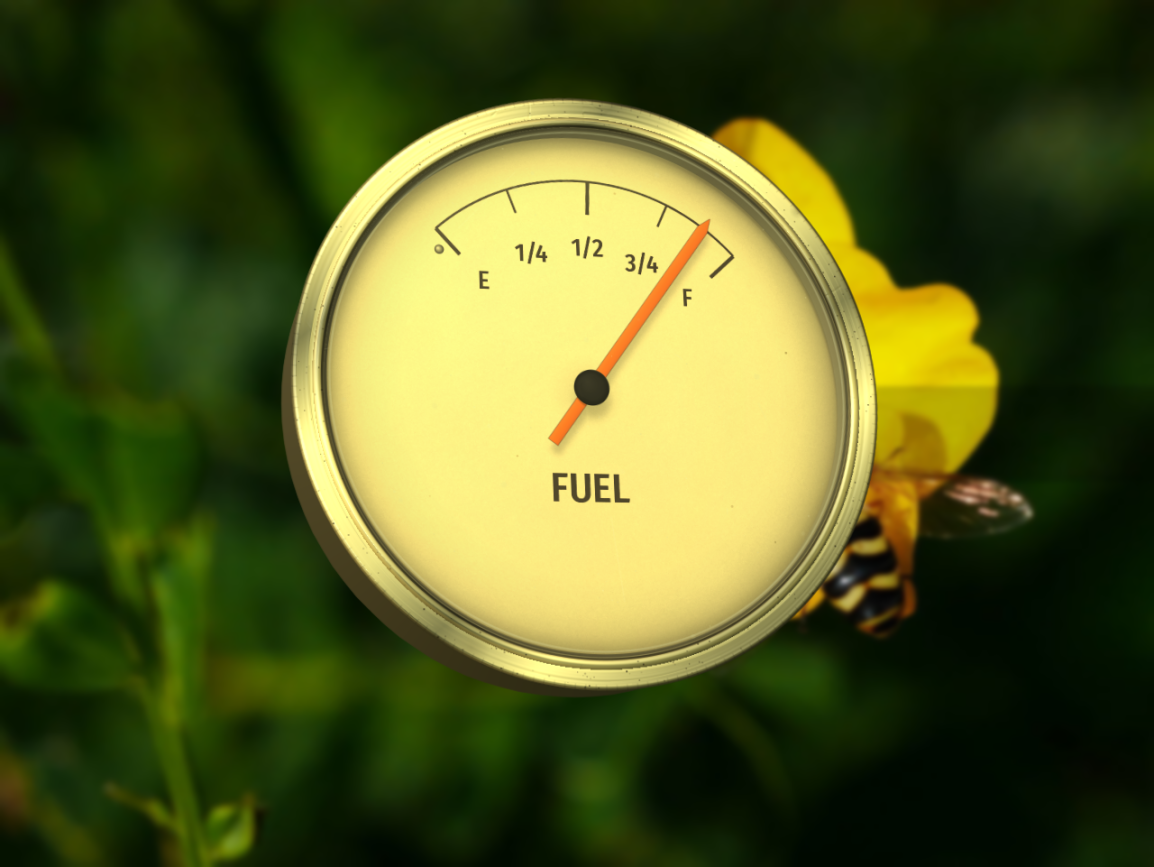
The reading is 0.875
